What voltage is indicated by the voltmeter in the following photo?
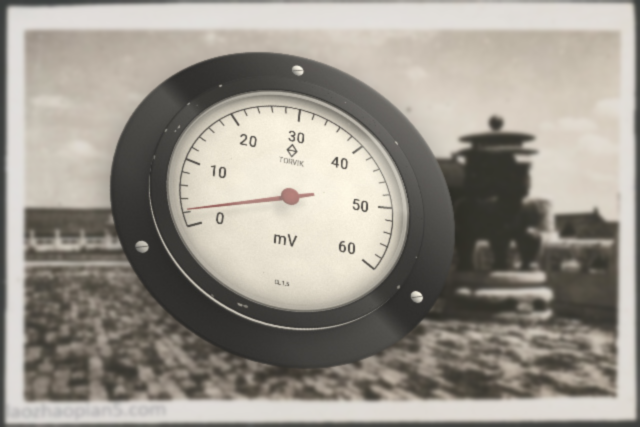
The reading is 2 mV
